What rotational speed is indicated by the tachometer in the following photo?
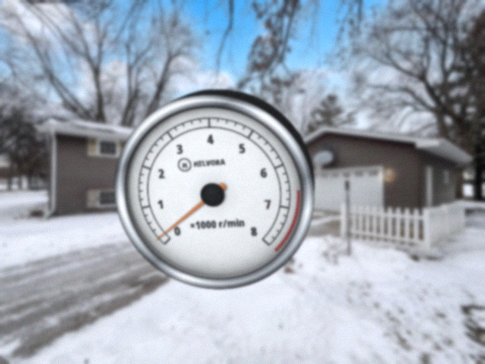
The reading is 200 rpm
